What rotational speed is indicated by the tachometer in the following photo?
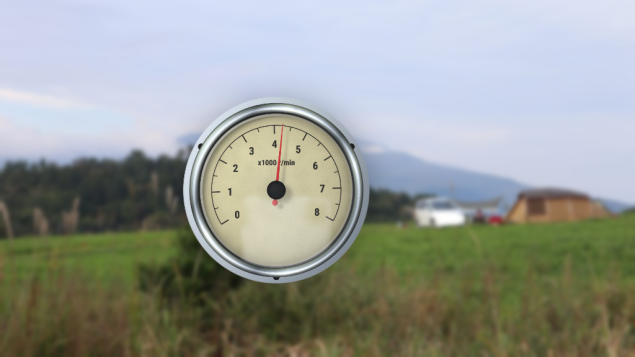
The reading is 4250 rpm
